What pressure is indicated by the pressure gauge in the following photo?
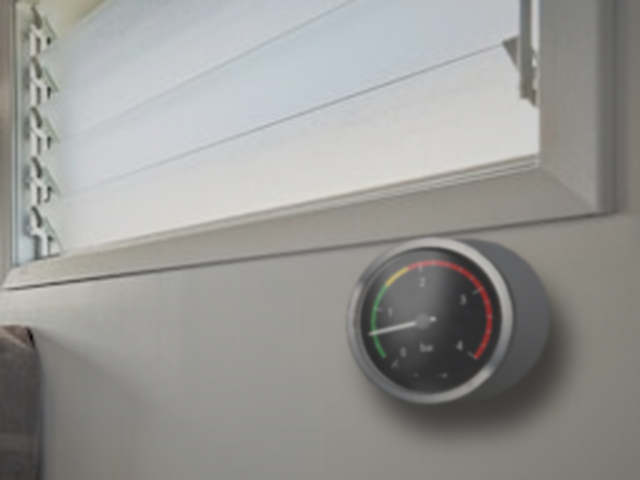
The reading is 0.6 bar
